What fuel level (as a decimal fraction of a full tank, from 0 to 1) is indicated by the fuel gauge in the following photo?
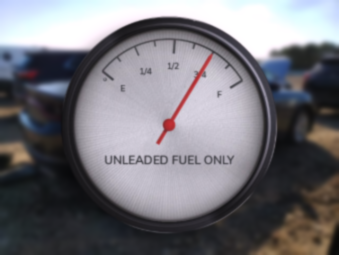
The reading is 0.75
